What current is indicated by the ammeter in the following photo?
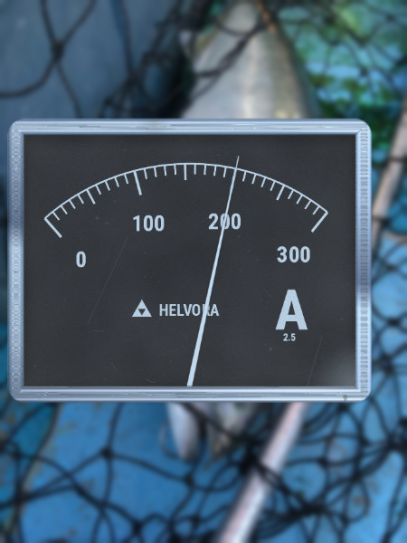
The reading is 200 A
